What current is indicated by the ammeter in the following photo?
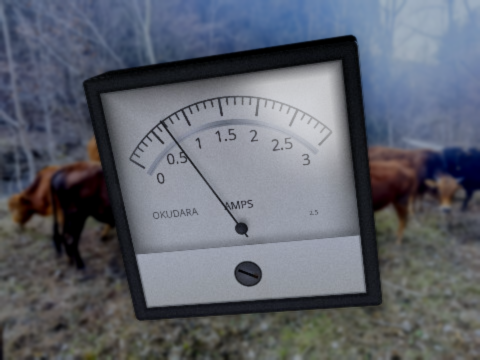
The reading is 0.7 A
